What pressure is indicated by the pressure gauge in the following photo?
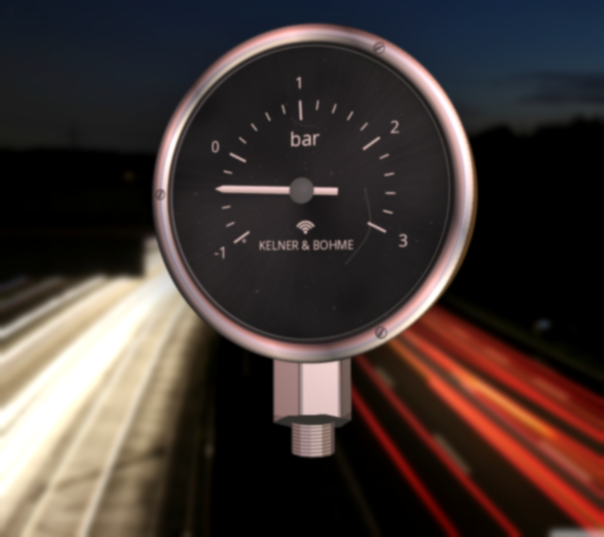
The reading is -0.4 bar
